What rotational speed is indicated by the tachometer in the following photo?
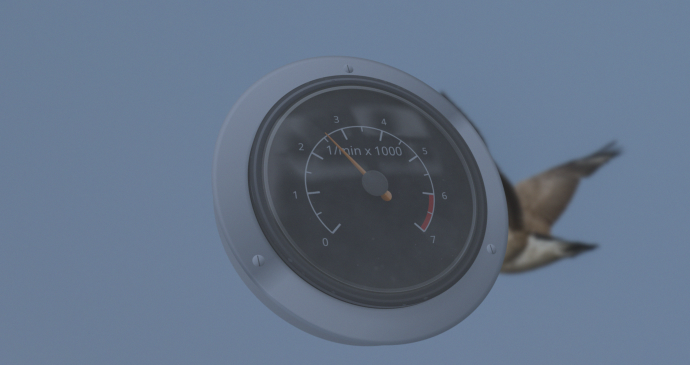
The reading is 2500 rpm
